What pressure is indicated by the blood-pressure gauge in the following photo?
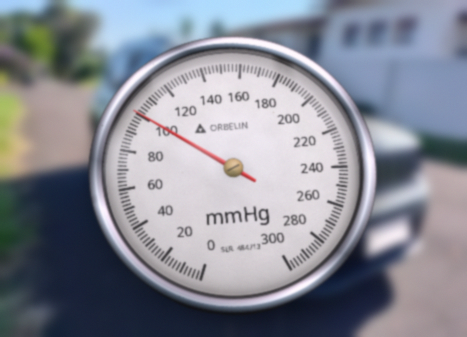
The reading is 100 mmHg
